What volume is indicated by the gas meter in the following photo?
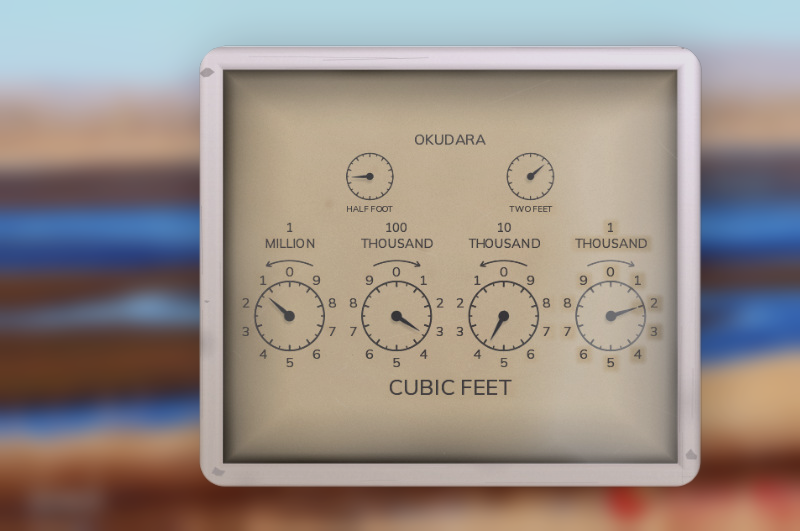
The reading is 134200 ft³
